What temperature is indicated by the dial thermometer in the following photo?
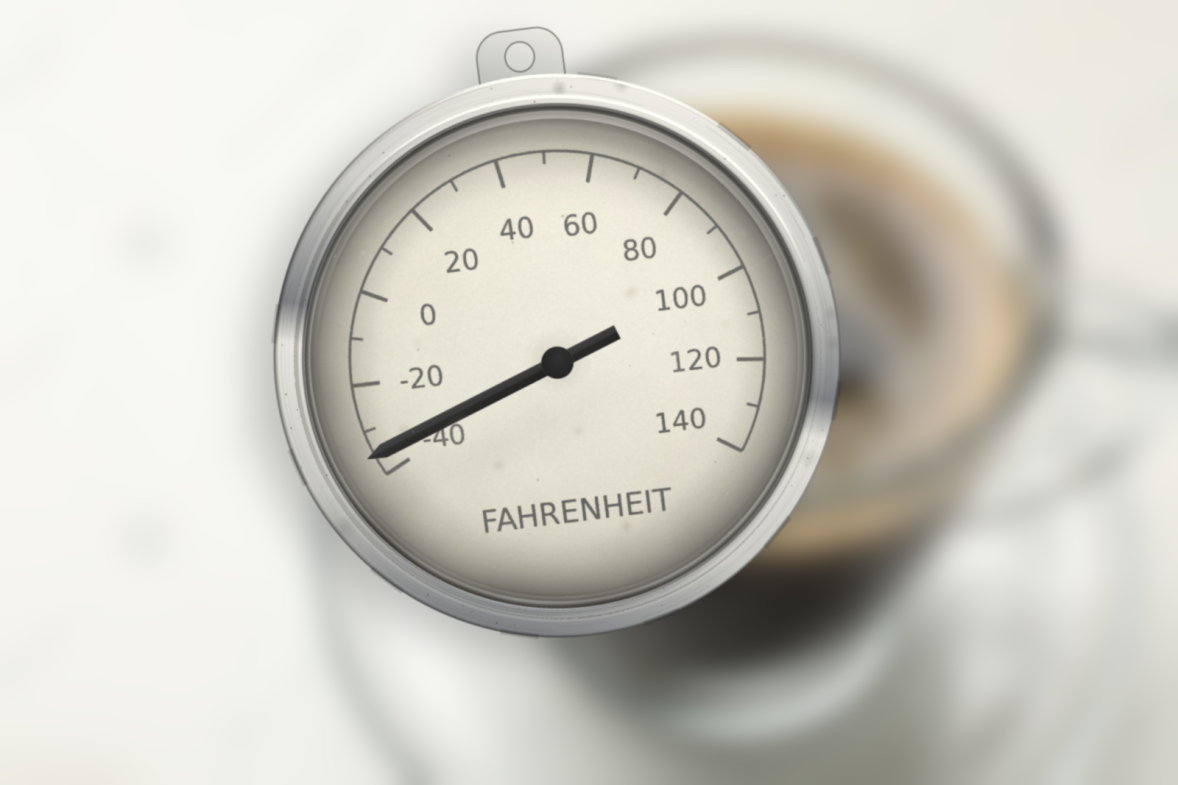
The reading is -35 °F
